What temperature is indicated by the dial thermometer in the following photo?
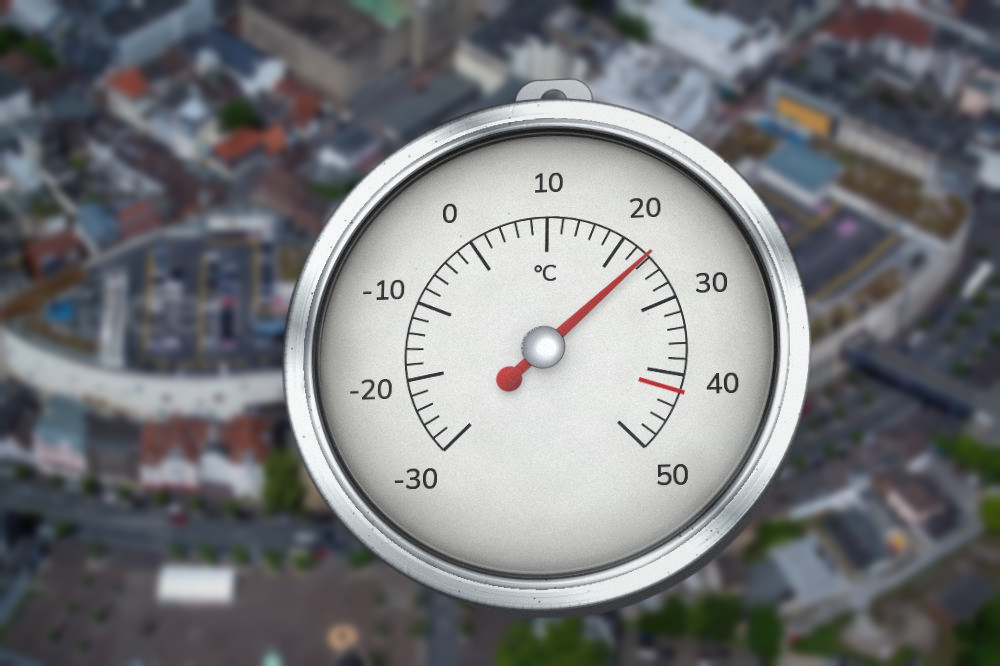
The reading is 24 °C
